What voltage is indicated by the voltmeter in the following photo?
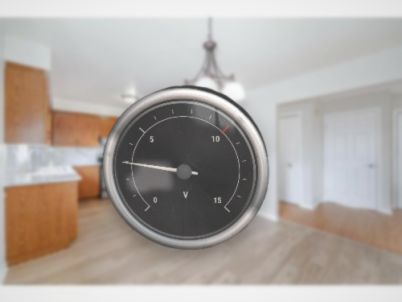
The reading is 3 V
